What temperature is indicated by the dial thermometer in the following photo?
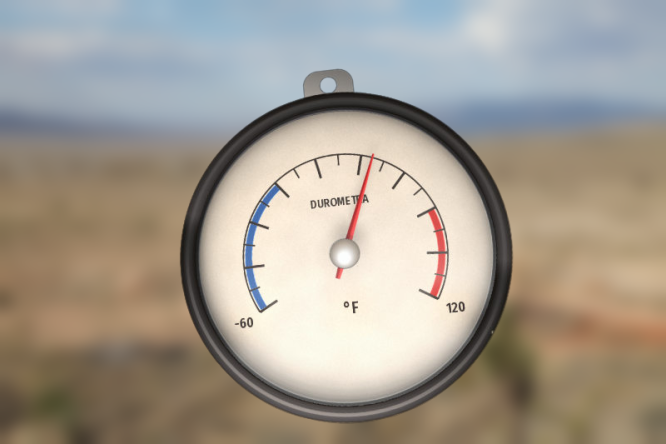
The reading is 45 °F
